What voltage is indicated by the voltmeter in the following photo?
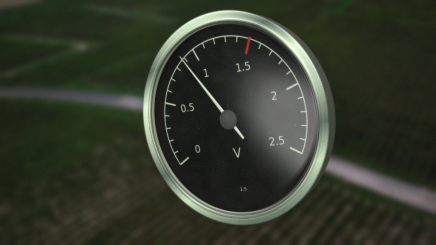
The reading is 0.9 V
